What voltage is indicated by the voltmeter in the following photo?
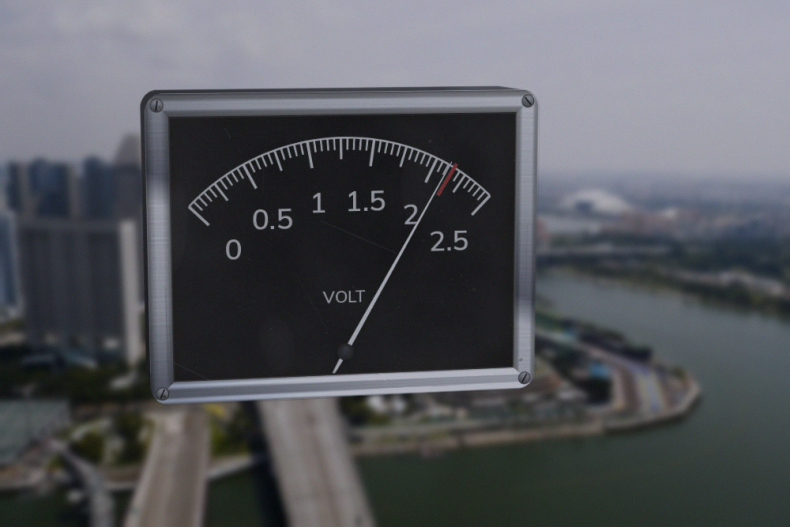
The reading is 2.1 V
